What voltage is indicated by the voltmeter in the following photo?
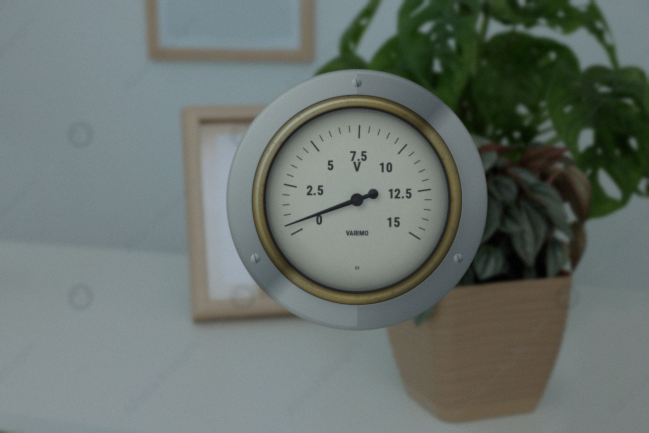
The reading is 0.5 V
